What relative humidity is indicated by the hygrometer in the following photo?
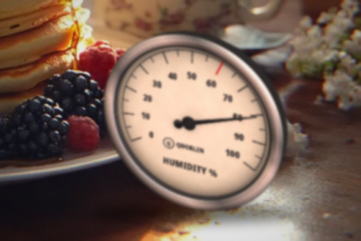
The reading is 80 %
